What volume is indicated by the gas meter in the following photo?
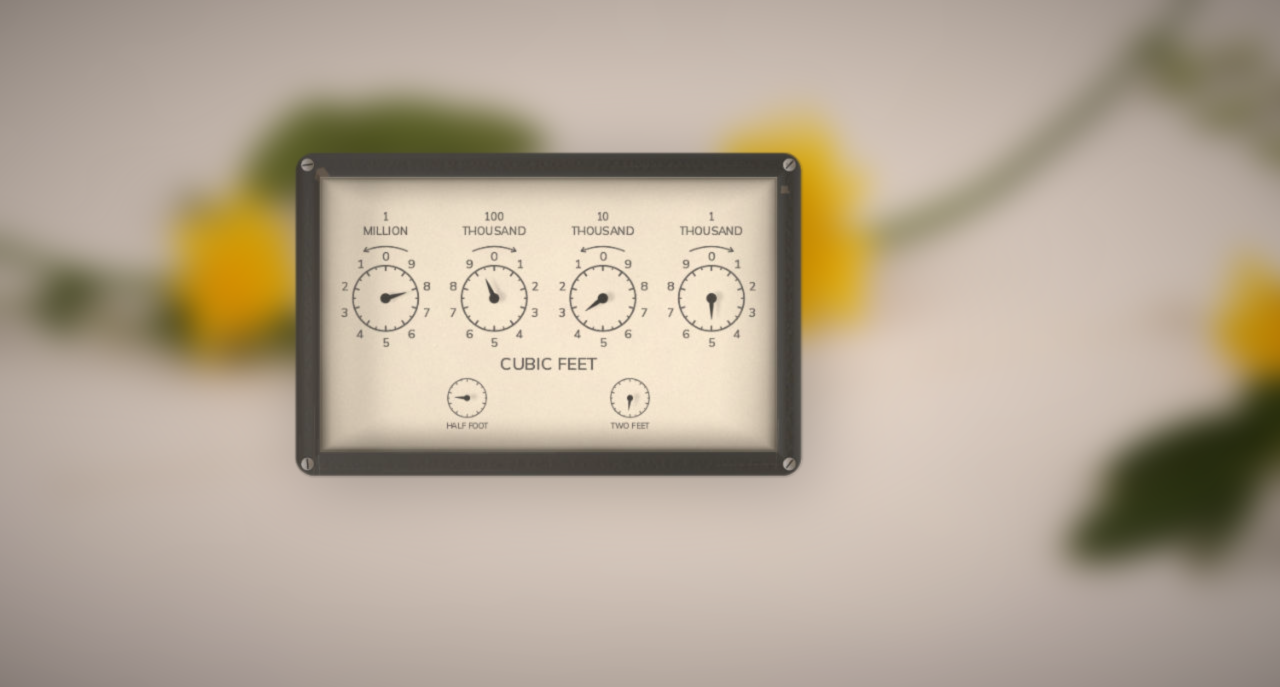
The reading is 793500 ft³
